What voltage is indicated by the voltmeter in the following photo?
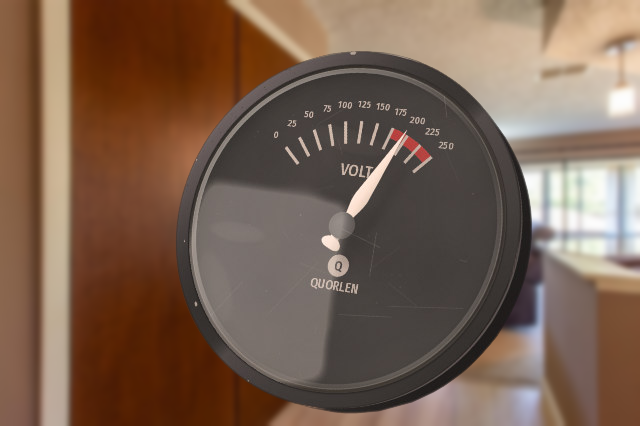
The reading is 200 V
